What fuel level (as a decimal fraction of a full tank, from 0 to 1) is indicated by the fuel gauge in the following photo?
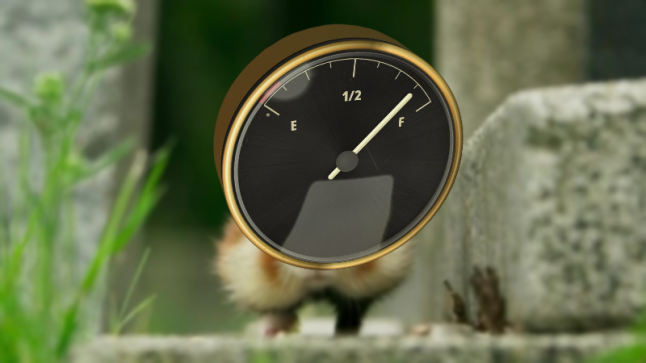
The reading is 0.875
